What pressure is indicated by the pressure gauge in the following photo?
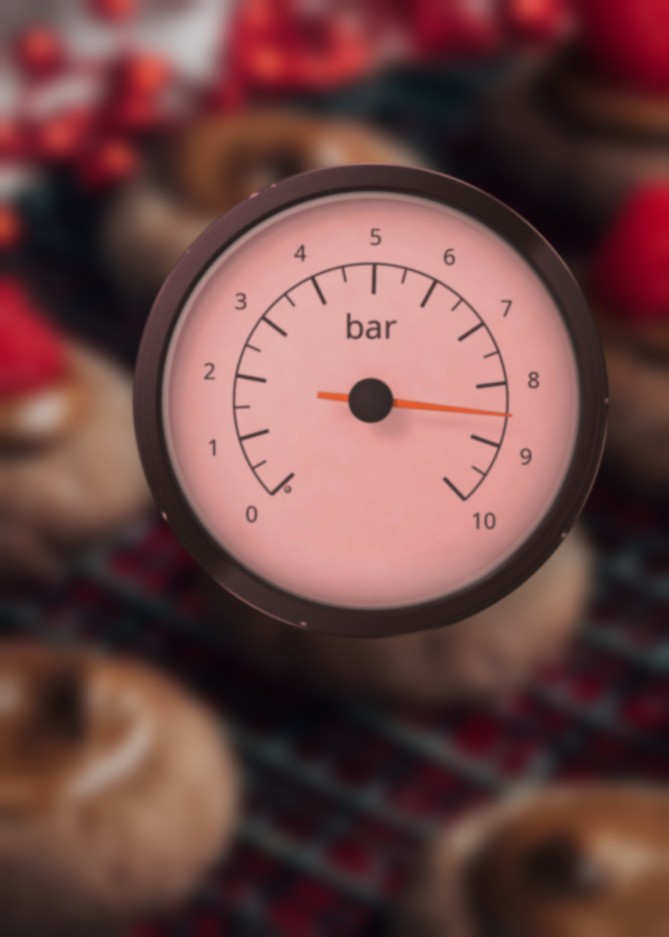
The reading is 8.5 bar
